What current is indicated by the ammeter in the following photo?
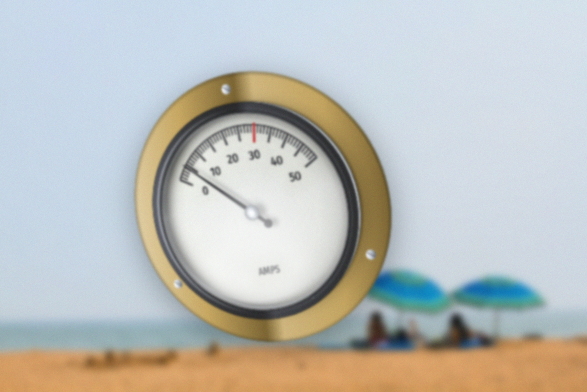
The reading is 5 A
